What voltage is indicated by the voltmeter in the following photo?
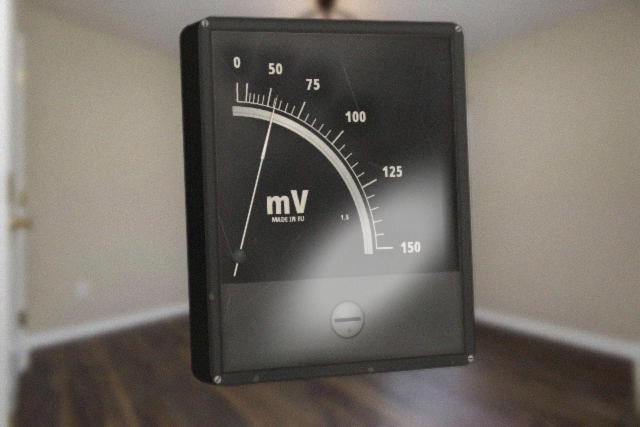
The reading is 55 mV
